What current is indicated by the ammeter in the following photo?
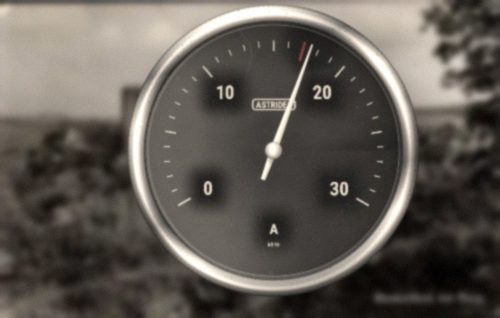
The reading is 17.5 A
